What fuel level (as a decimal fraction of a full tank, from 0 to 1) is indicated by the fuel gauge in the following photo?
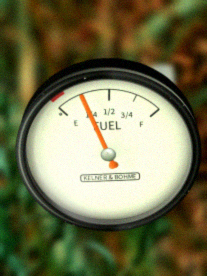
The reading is 0.25
